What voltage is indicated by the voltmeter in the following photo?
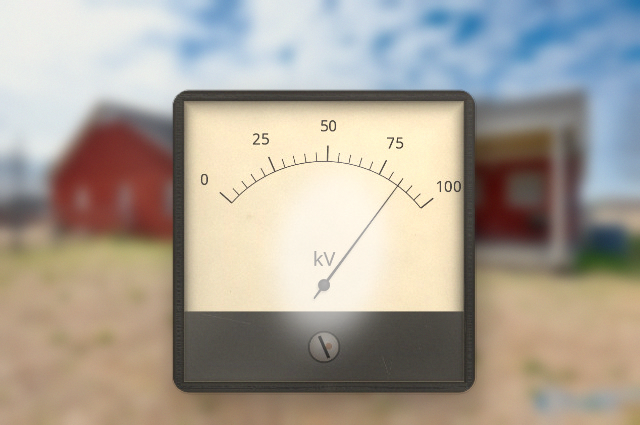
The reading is 85 kV
